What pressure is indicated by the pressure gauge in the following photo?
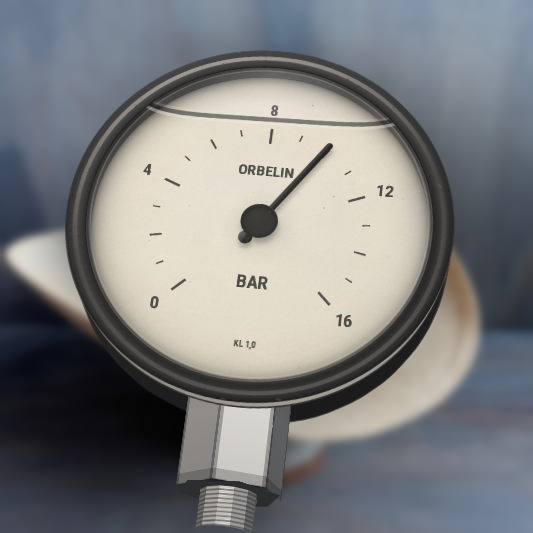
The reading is 10 bar
